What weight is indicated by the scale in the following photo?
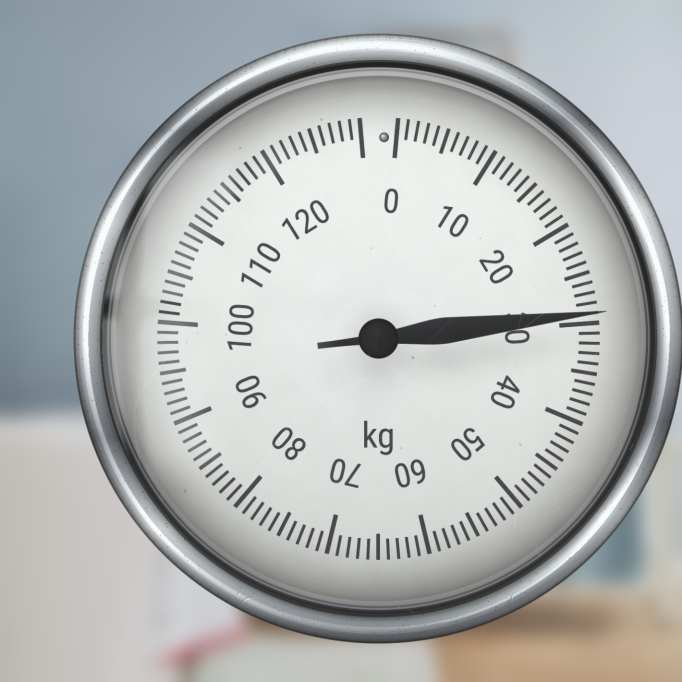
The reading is 29 kg
